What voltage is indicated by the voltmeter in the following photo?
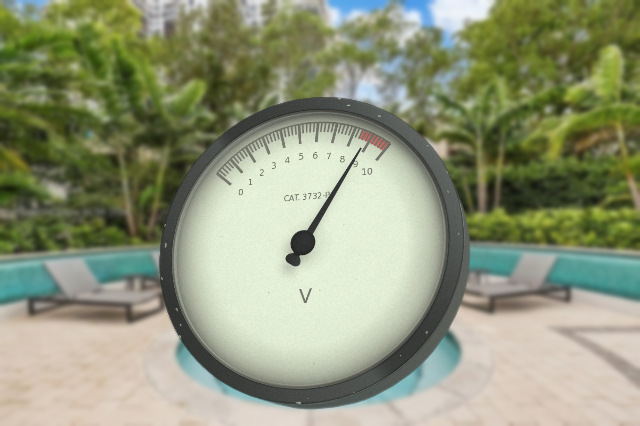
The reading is 9 V
